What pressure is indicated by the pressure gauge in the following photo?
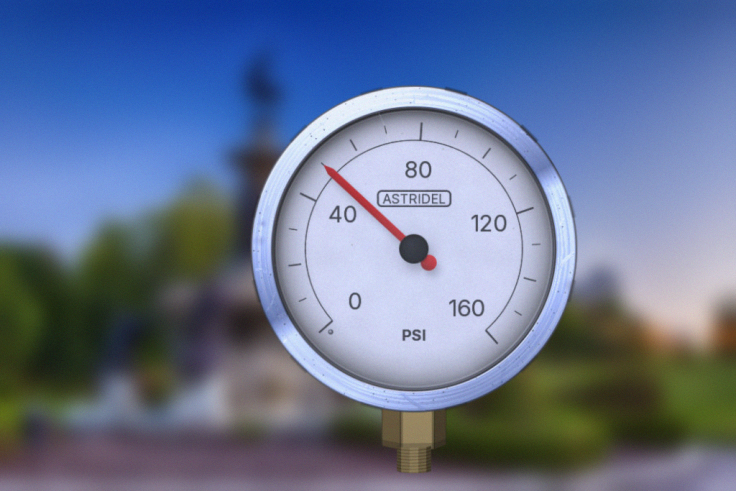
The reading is 50 psi
